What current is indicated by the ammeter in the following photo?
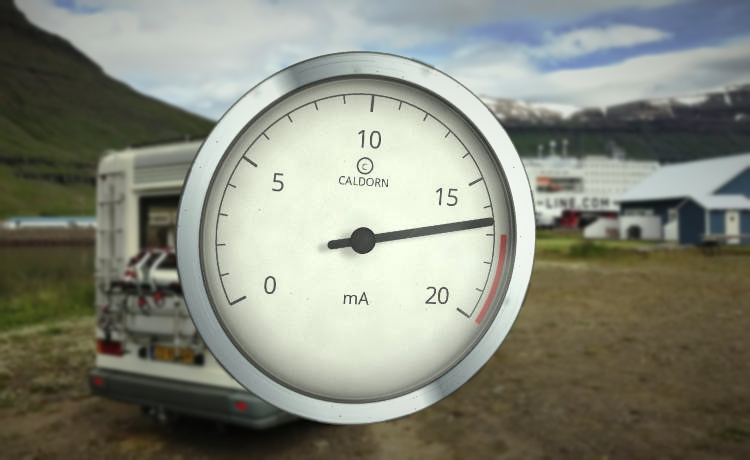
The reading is 16.5 mA
